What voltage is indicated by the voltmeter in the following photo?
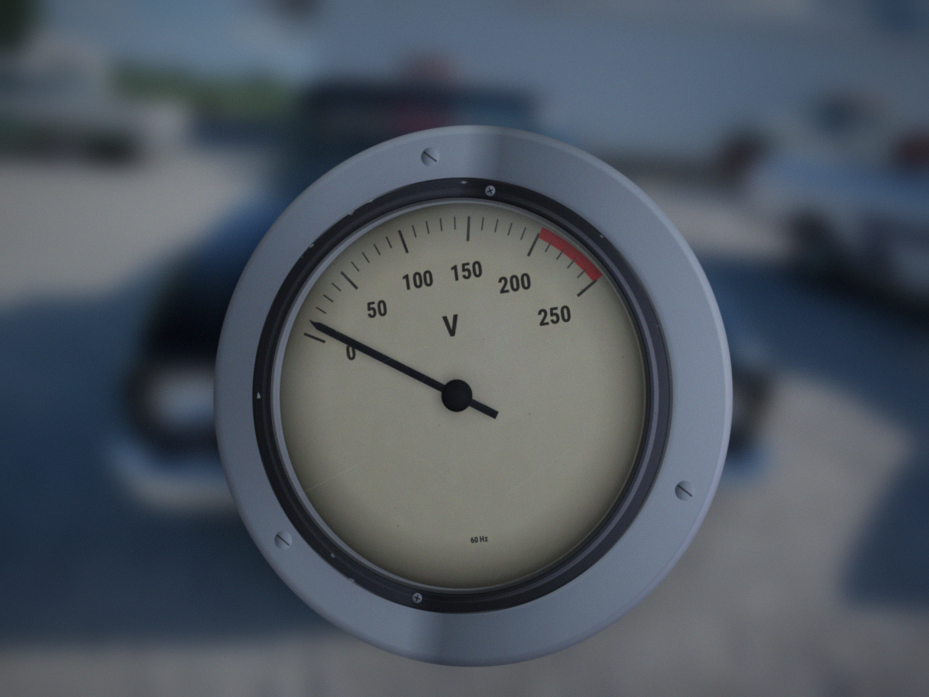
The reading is 10 V
